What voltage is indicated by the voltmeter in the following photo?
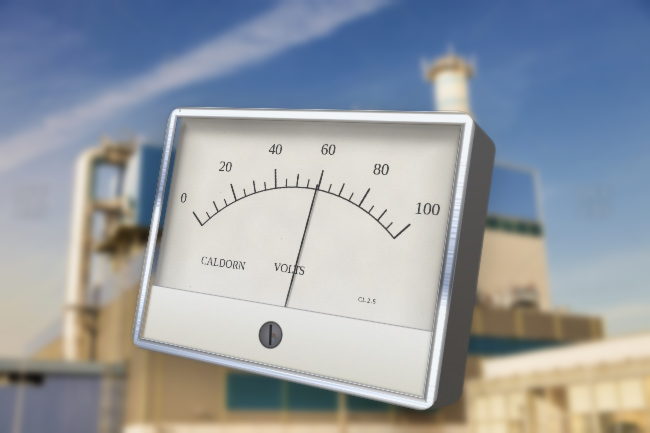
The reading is 60 V
